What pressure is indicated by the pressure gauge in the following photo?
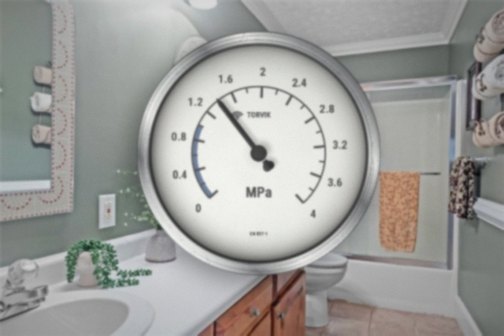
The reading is 1.4 MPa
